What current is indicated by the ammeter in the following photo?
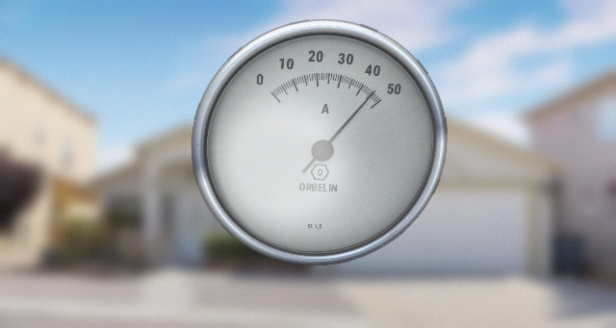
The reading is 45 A
